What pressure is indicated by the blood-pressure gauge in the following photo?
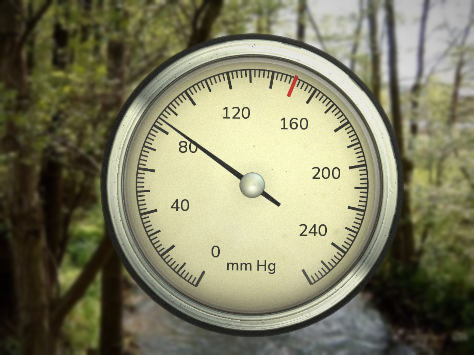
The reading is 84 mmHg
